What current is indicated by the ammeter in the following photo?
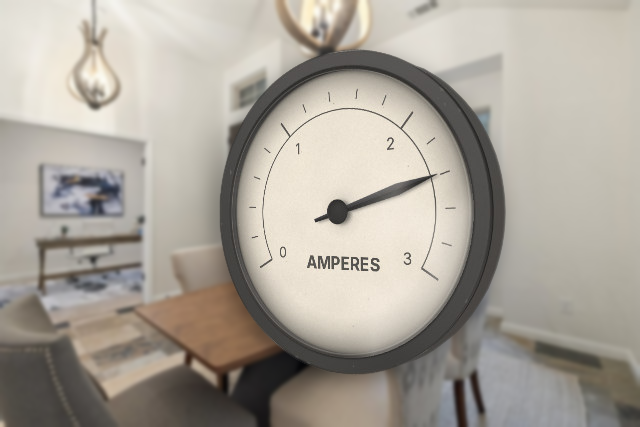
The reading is 2.4 A
